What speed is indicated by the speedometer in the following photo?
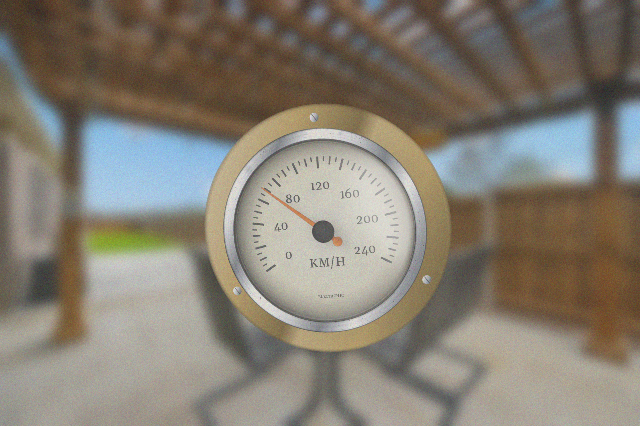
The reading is 70 km/h
